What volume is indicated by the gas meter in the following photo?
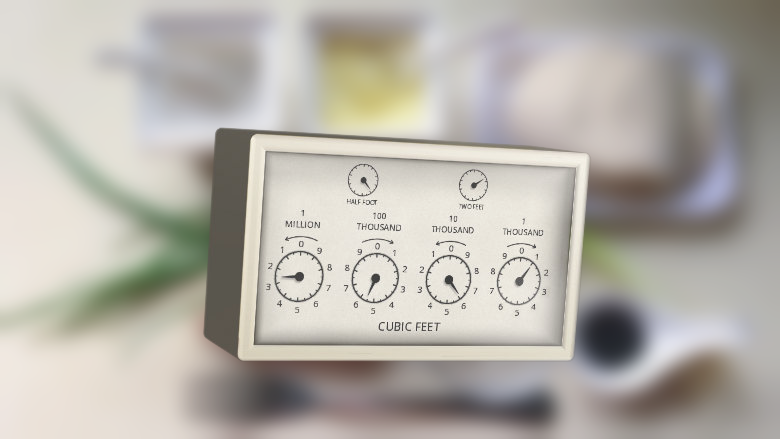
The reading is 256100 ft³
